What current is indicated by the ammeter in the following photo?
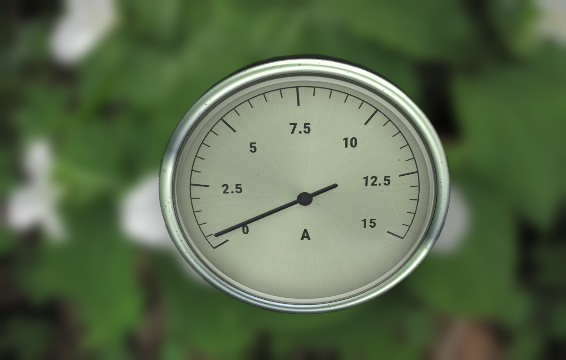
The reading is 0.5 A
